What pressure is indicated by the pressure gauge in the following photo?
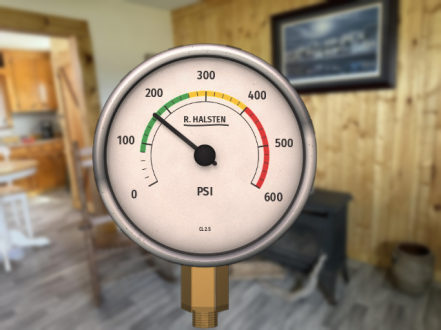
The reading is 170 psi
